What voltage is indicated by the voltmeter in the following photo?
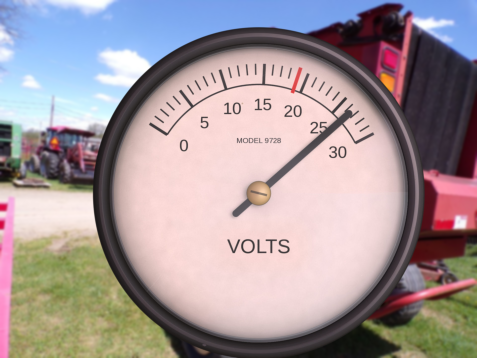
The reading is 26.5 V
